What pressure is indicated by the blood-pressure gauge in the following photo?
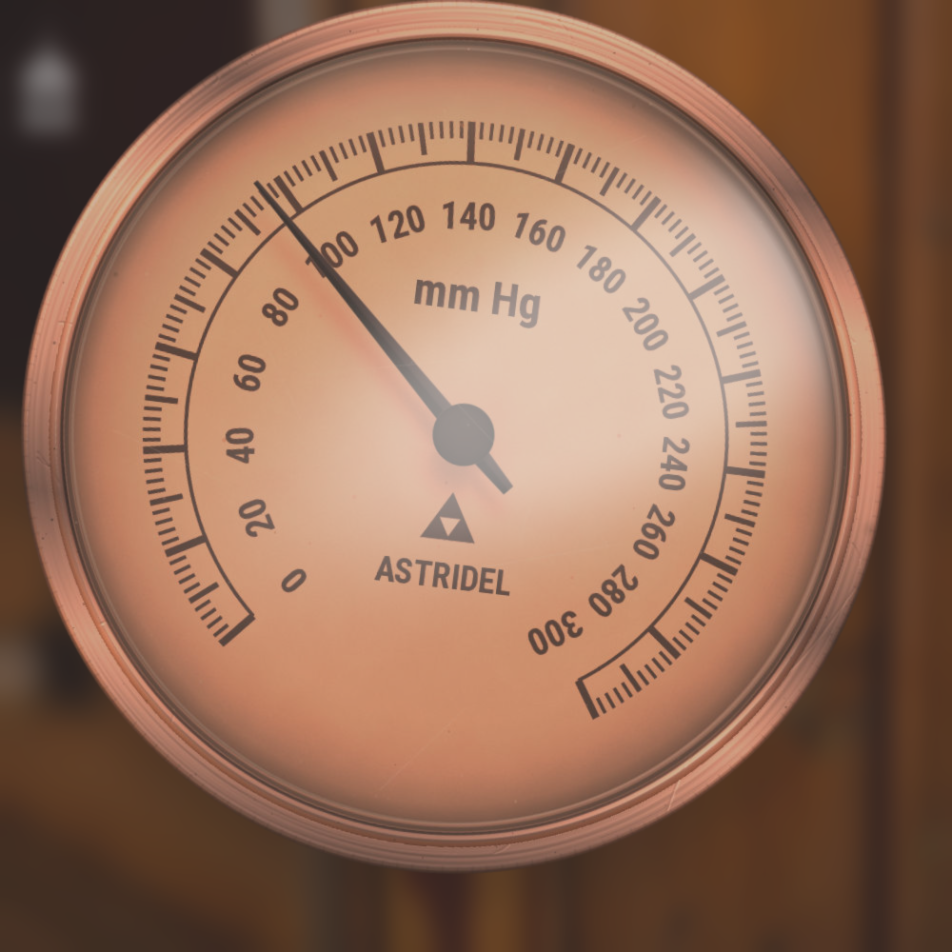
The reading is 96 mmHg
